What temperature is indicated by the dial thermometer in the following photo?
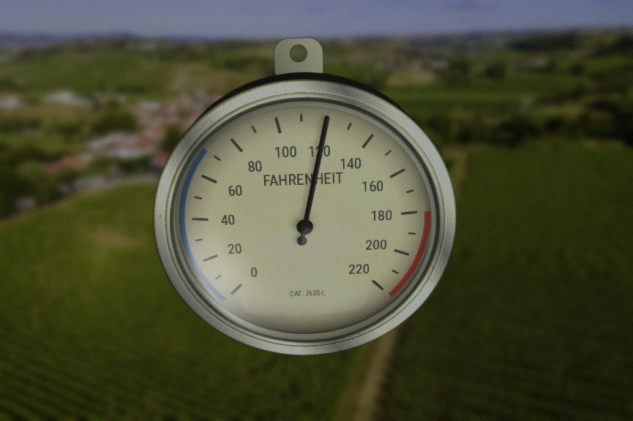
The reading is 120 °F
